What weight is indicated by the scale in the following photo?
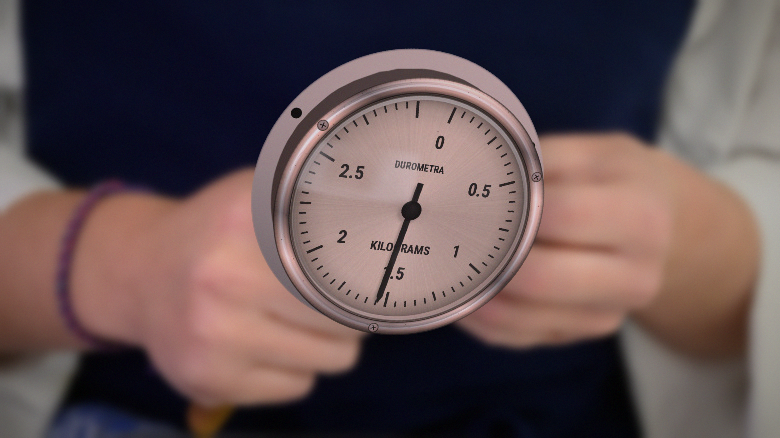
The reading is 1.55 kg
